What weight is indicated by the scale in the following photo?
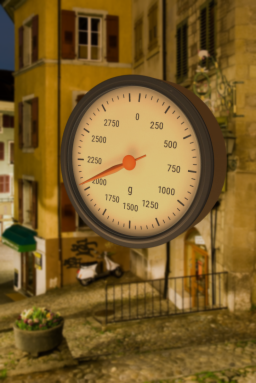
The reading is 2050 g
